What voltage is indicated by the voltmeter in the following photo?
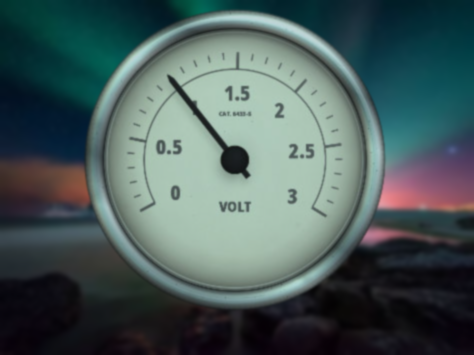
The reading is 1 V
